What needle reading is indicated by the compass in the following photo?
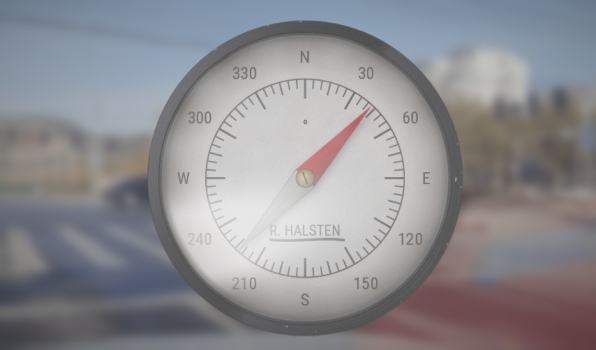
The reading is 42.5 °
